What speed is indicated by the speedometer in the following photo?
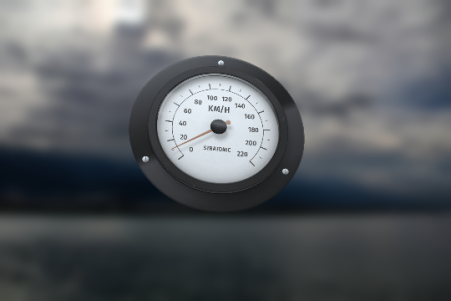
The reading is 10 km/h
